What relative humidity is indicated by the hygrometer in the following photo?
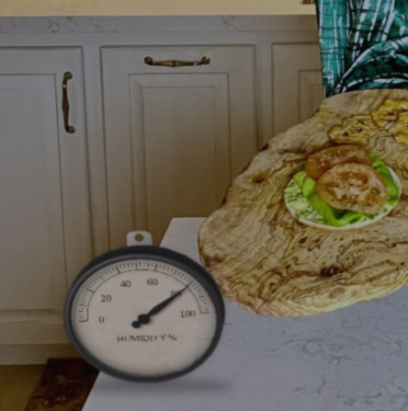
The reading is 80 %
